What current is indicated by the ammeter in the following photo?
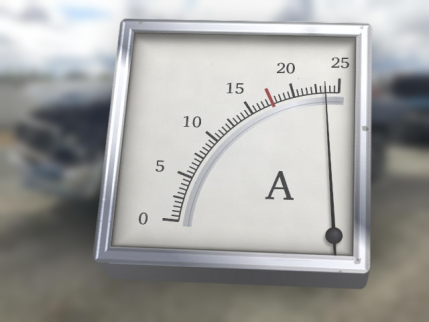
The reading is 23.5 A
